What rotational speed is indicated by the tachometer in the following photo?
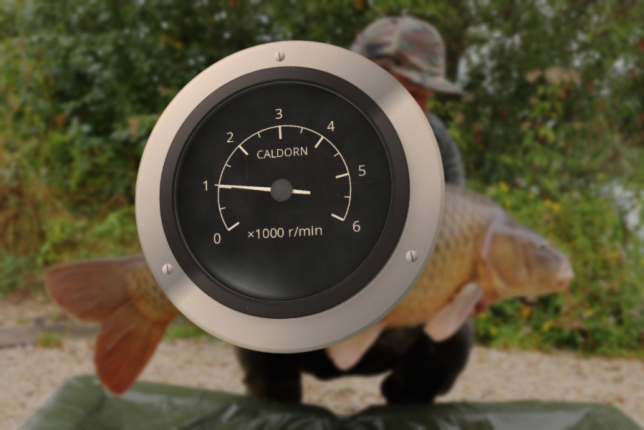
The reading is 1000 rpm
